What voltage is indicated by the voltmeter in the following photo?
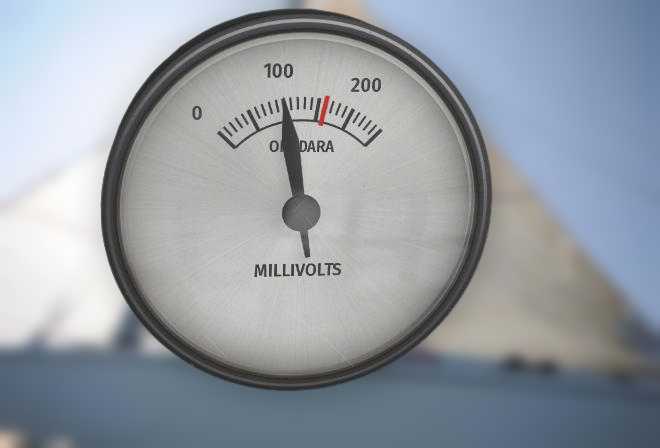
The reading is 100 mV
